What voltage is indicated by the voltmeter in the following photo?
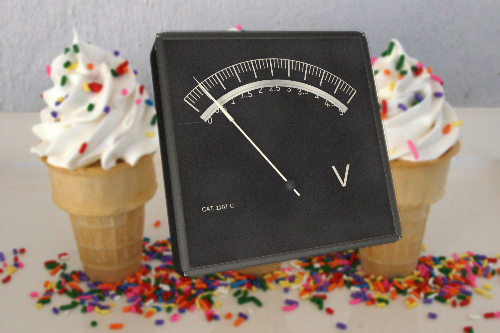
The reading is 0.5 V
